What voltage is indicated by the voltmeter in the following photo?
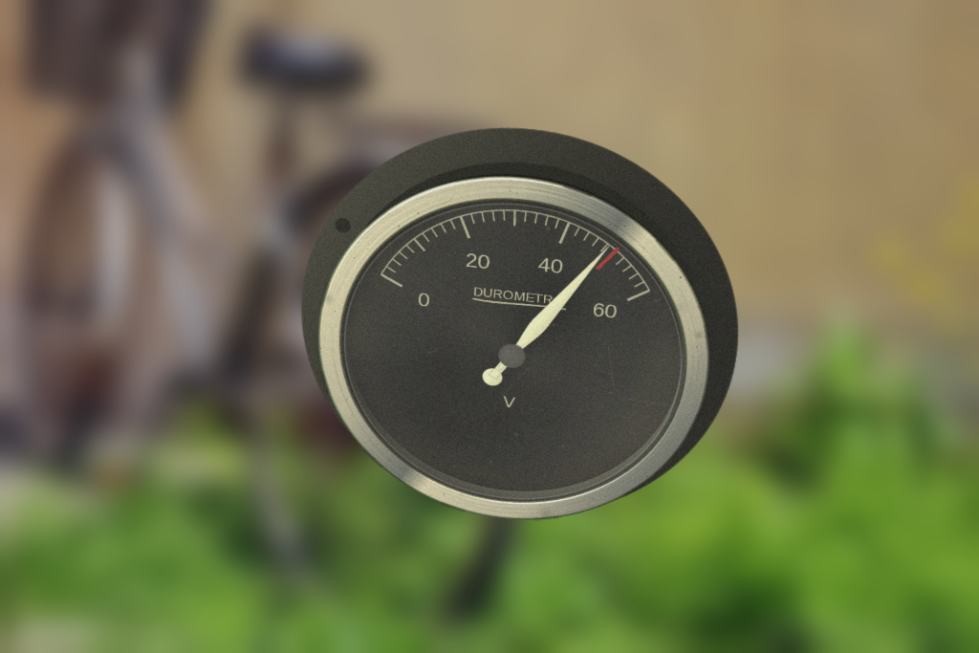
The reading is 48 V
